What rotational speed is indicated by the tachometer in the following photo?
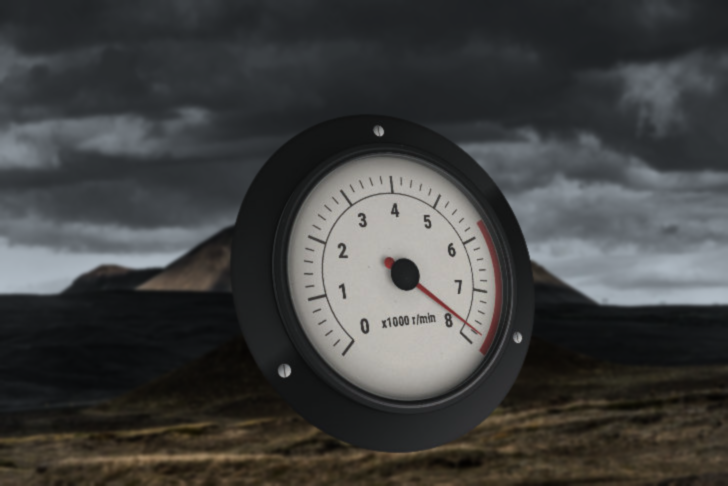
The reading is 7800 rpm
